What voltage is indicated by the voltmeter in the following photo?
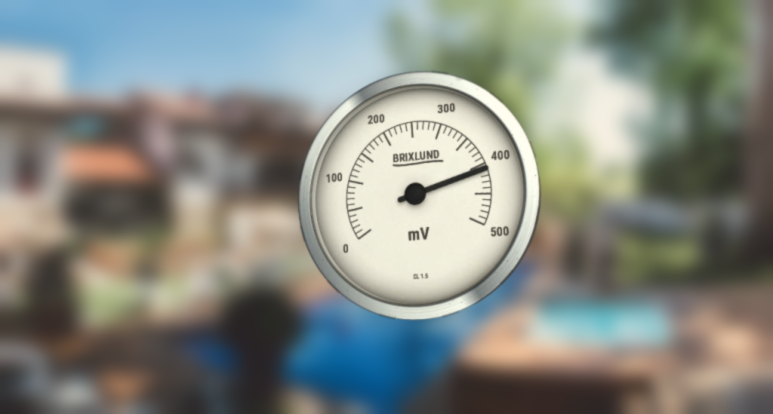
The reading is 410 mV
